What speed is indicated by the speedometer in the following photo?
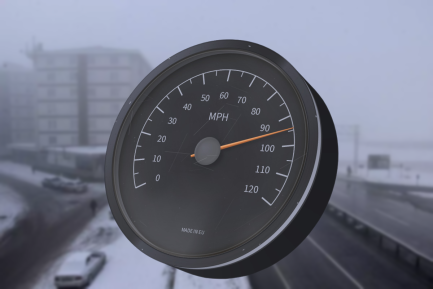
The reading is 95 mph
